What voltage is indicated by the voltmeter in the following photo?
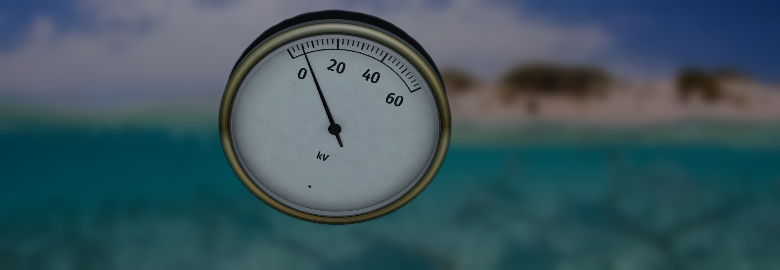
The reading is 6 kV
